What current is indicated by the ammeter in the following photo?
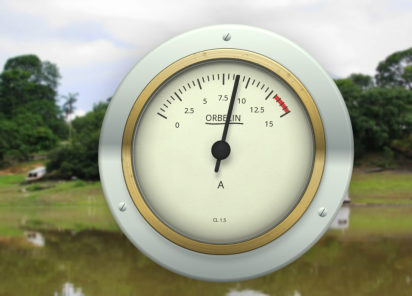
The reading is 9 A
